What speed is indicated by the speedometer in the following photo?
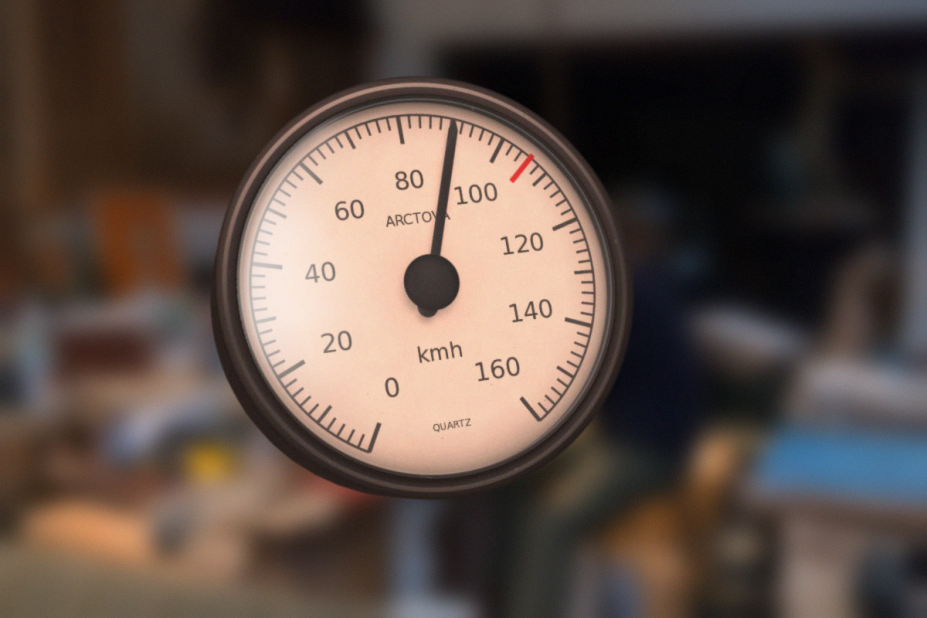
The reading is 90 km/h
